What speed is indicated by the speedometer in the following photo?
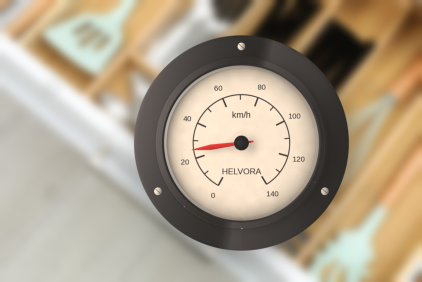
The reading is 25 km/h
